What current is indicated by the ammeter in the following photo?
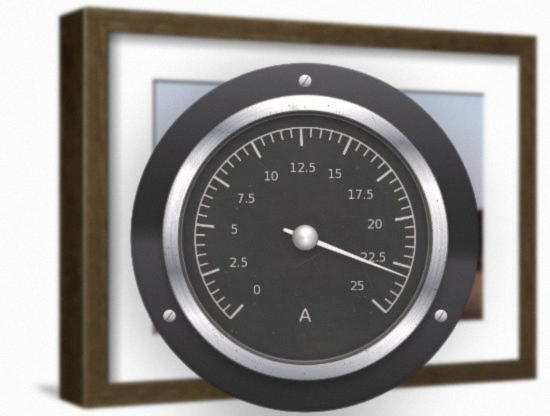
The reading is 23 A
